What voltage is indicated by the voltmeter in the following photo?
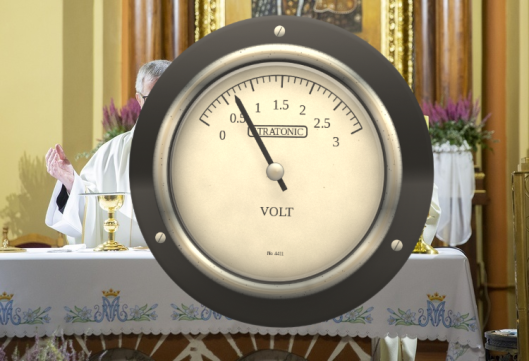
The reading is 0.7 V
